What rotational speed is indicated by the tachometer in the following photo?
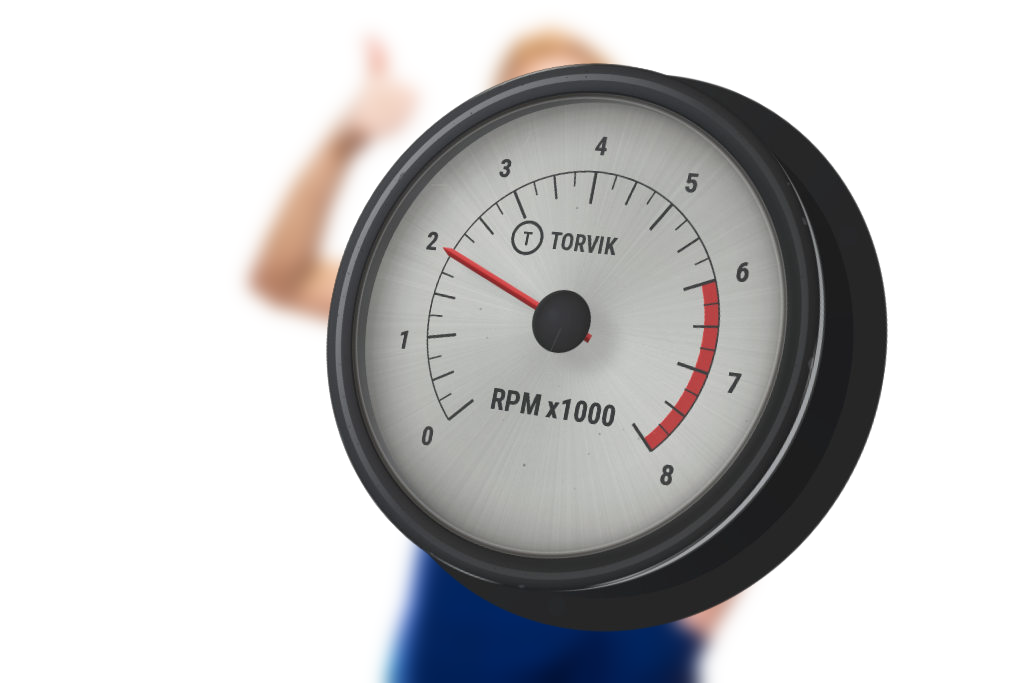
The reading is 2000 rpm
